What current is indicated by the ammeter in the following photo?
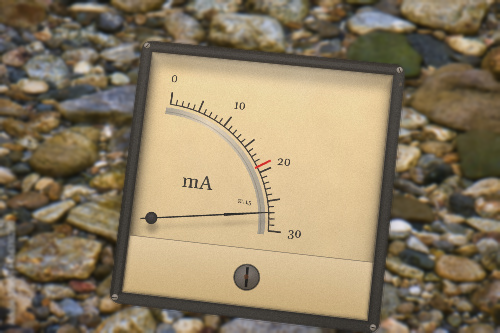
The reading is 27 mA
